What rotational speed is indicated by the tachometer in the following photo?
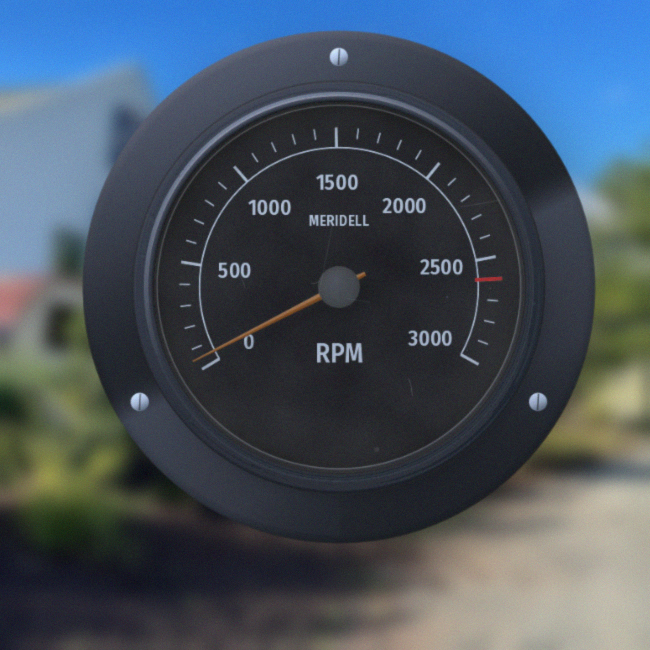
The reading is 50 rpm
